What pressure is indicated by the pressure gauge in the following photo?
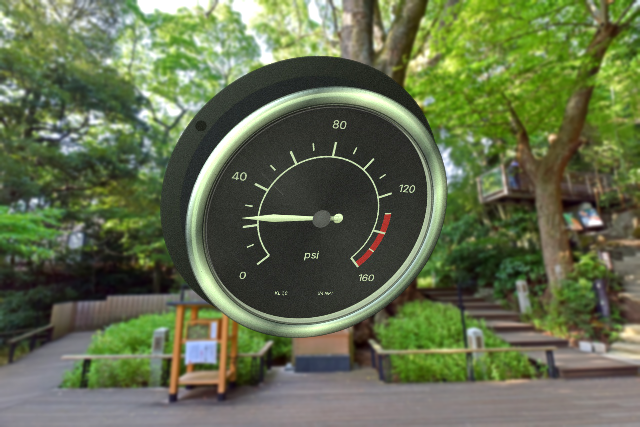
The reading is 25 psi
